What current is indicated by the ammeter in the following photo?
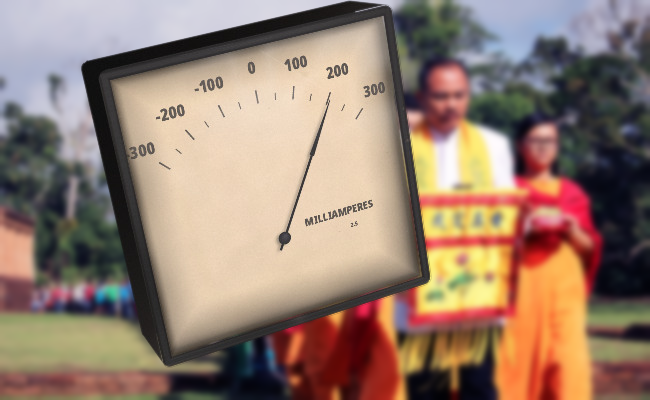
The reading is 200 mA
